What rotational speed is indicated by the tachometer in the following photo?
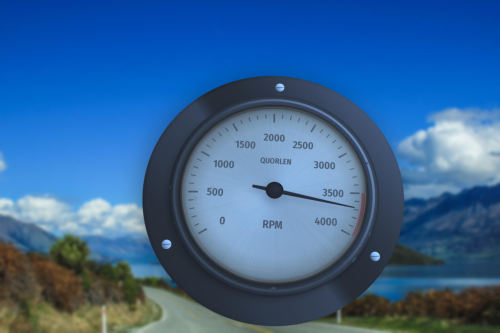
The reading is 3700 rpm
